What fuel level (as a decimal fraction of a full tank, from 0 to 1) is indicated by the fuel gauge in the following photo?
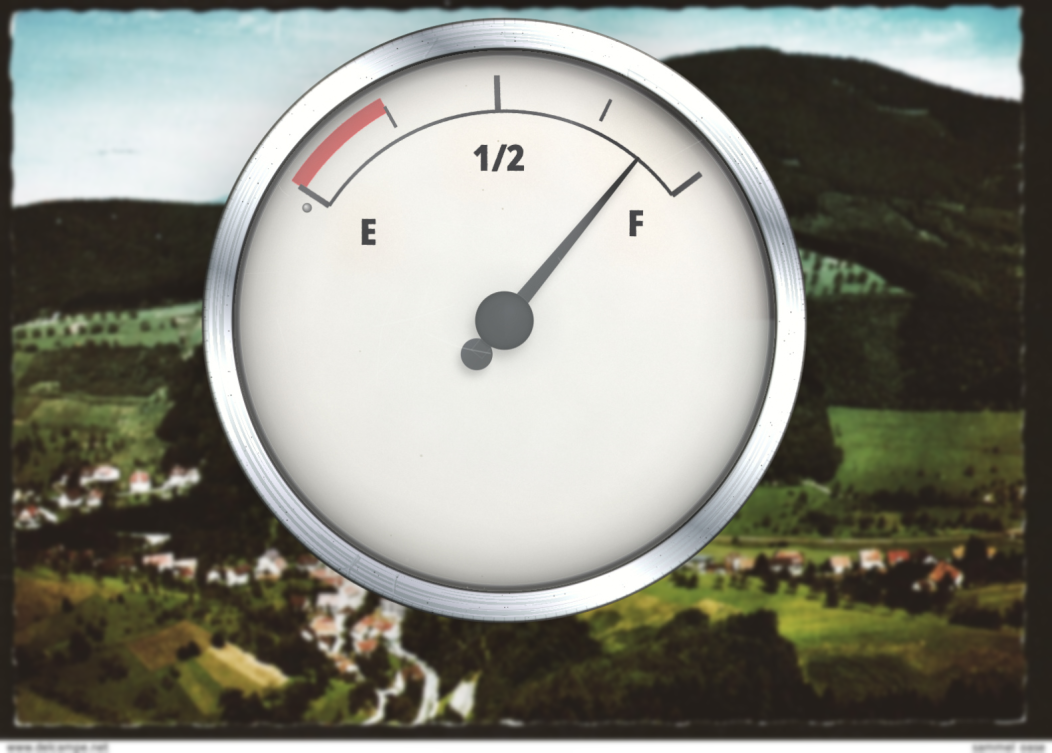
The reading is 0.875
